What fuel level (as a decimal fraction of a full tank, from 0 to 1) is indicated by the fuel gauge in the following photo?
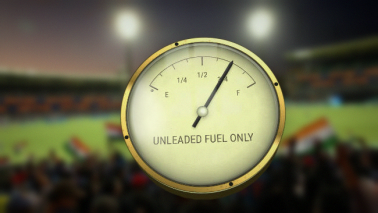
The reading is 0.75
